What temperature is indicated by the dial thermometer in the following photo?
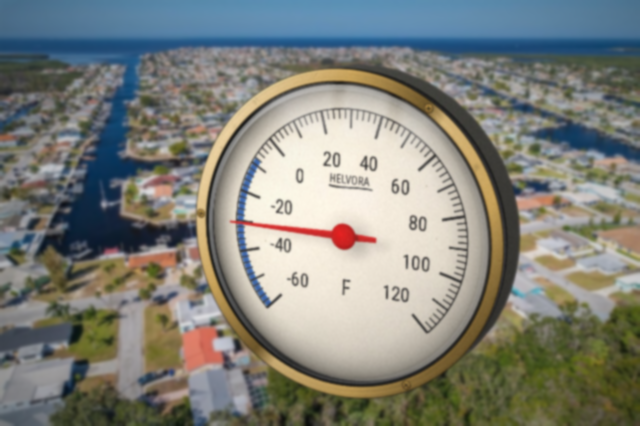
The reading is -30 °F
